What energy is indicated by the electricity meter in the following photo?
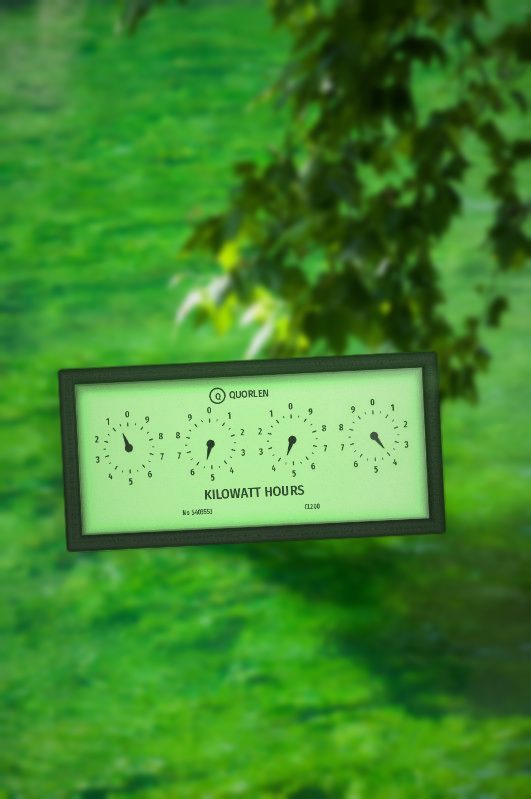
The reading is 544 kWh
